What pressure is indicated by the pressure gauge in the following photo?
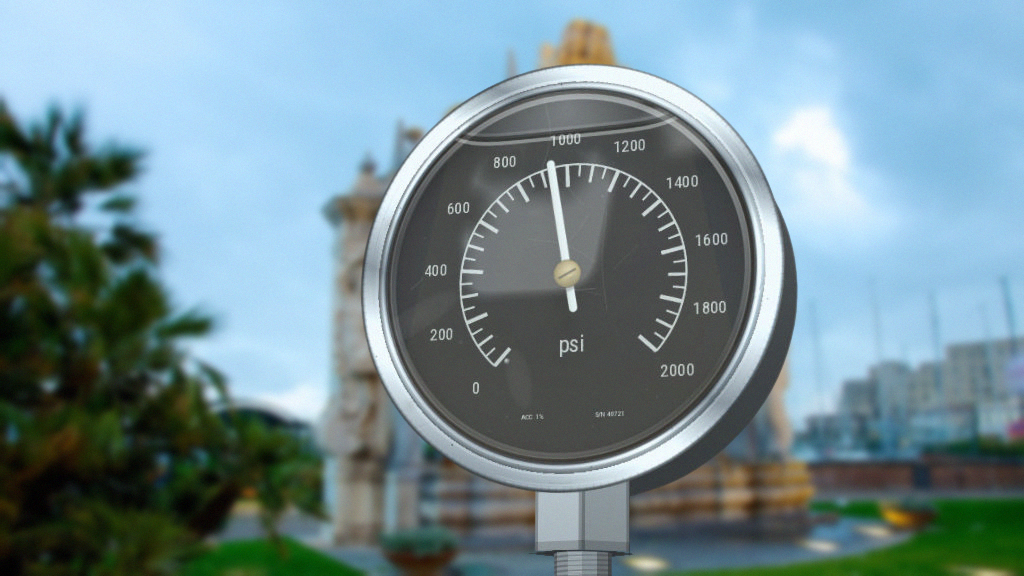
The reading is 950 psi
